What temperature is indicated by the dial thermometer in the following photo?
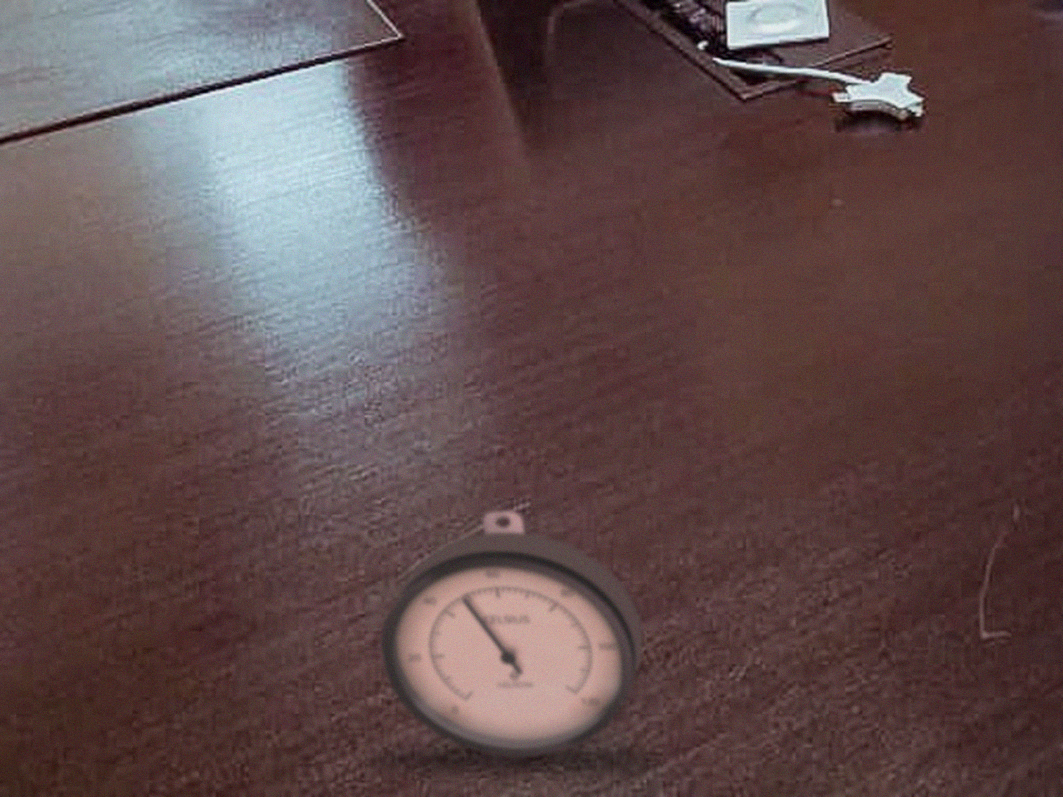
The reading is 50 °C
